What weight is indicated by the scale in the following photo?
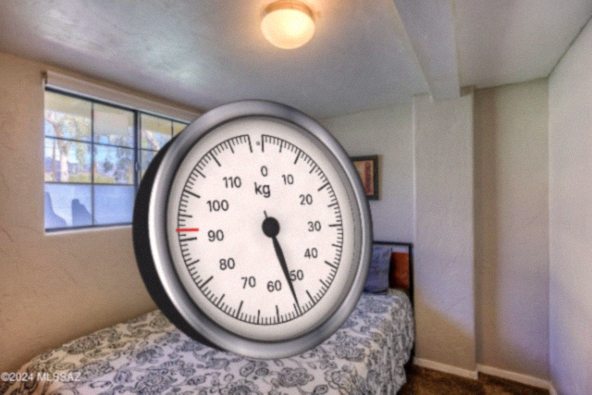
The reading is 55 kg
